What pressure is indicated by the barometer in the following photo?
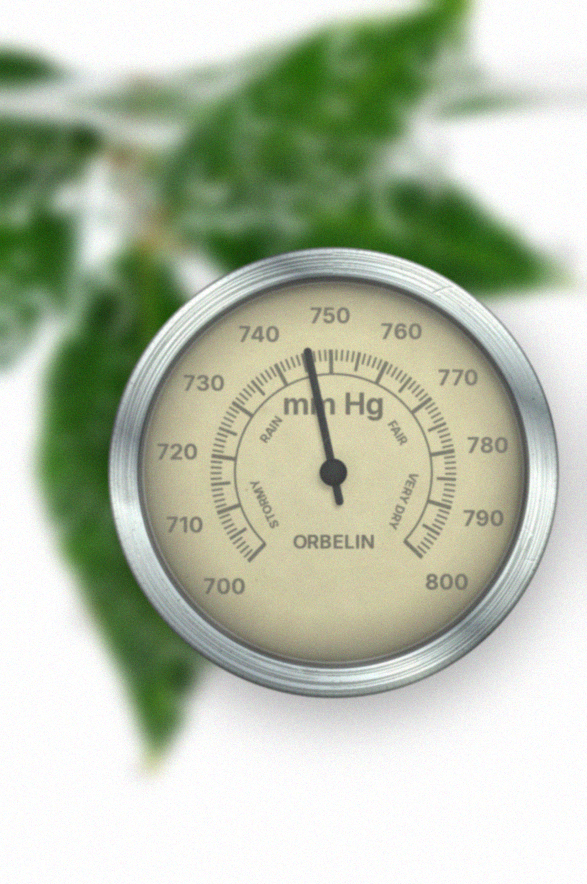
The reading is 746 mmHg
